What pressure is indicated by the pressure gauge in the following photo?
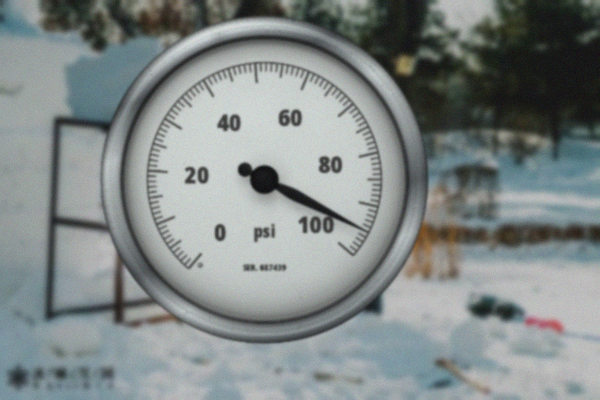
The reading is 95 psi
